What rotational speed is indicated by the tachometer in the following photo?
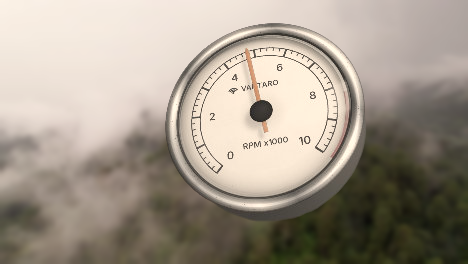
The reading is 4800 rpm
